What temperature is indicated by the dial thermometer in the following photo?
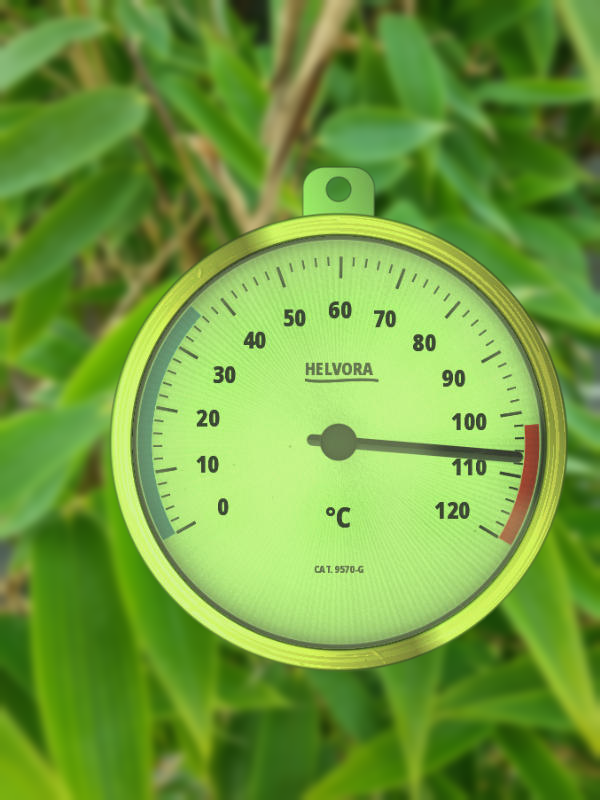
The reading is 107 °C
